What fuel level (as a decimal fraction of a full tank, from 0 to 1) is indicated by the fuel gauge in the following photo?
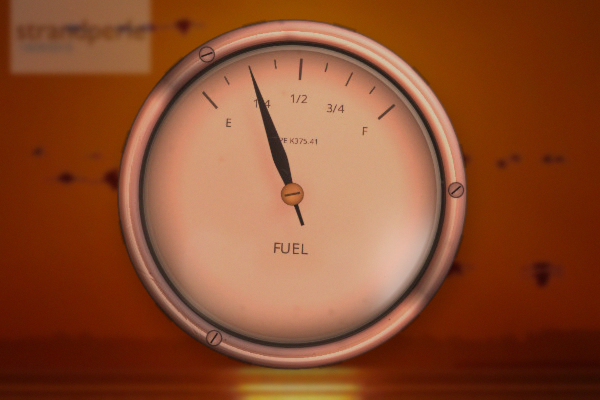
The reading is 0.25
